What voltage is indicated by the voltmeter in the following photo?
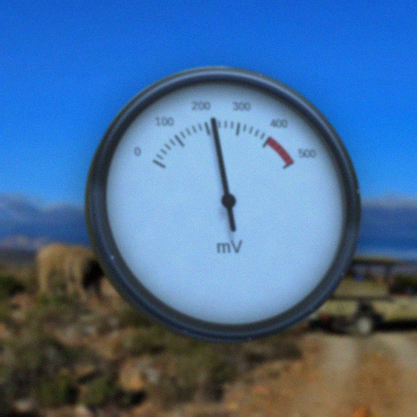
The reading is 220 mV
